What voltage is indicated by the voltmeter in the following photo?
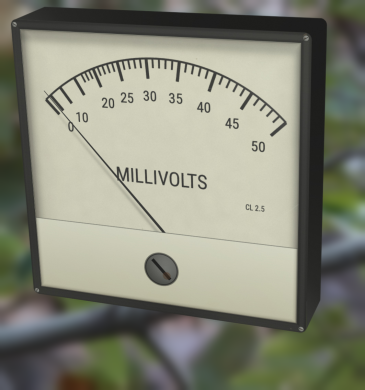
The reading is 5 mV
